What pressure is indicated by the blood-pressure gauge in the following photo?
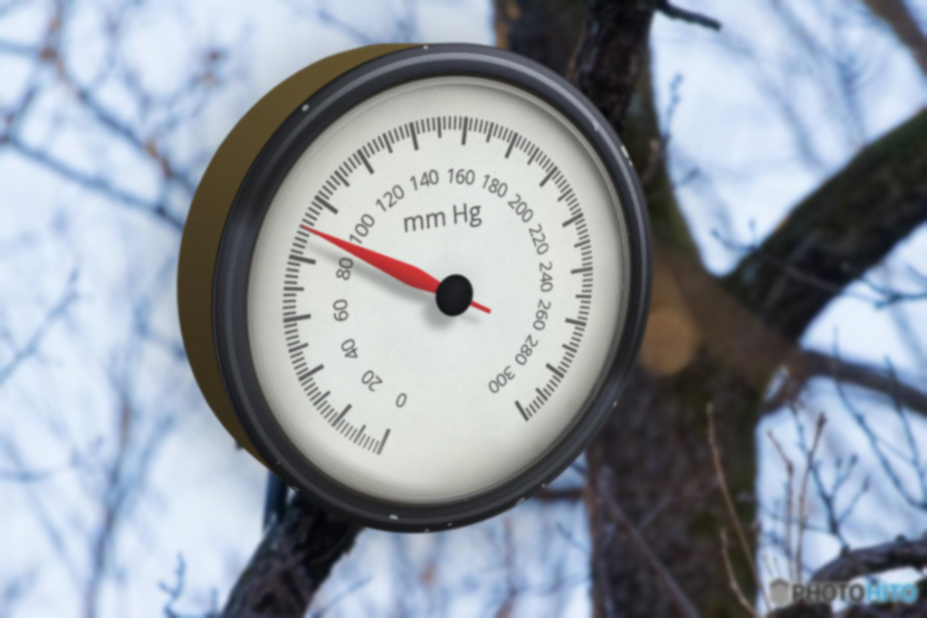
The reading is 90 mmHg
